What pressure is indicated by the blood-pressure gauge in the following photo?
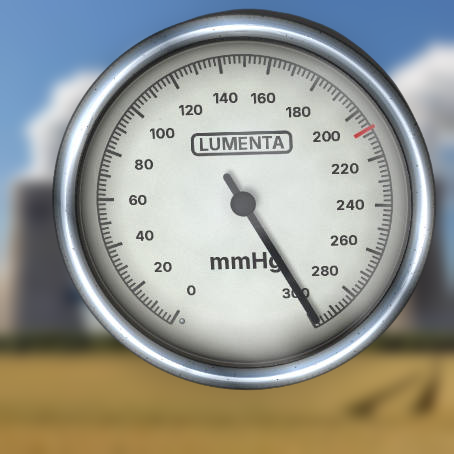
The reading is 298 mmHg
